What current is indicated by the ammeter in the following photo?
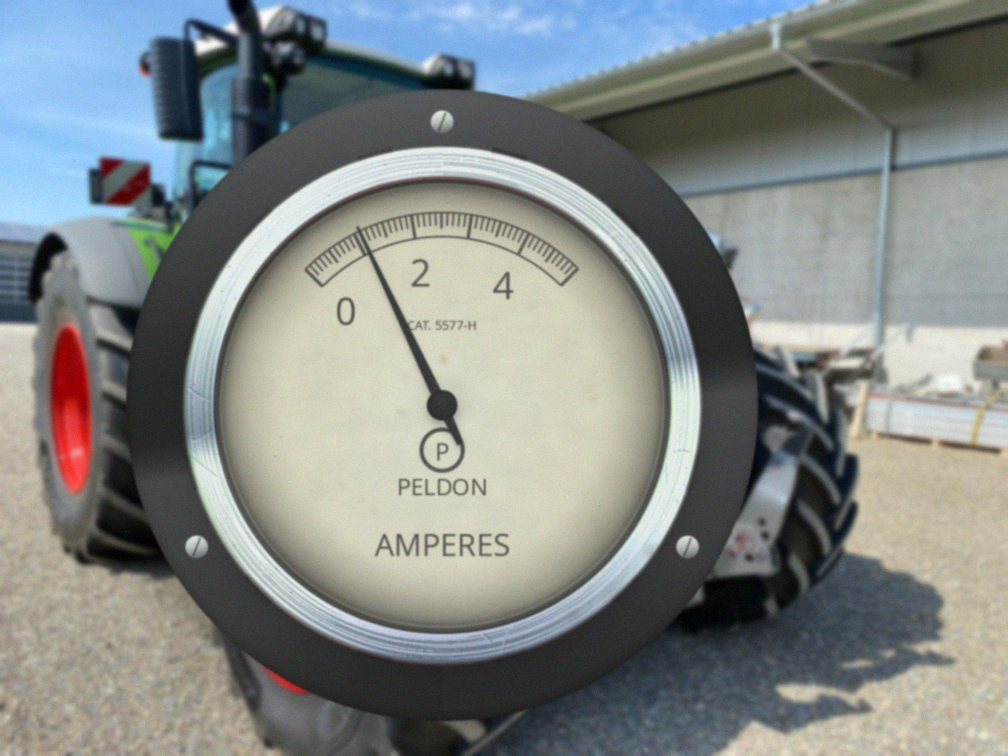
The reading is 1.1 A
